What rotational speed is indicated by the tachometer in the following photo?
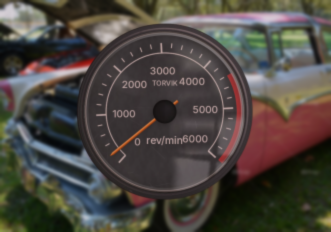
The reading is 200 rpm
